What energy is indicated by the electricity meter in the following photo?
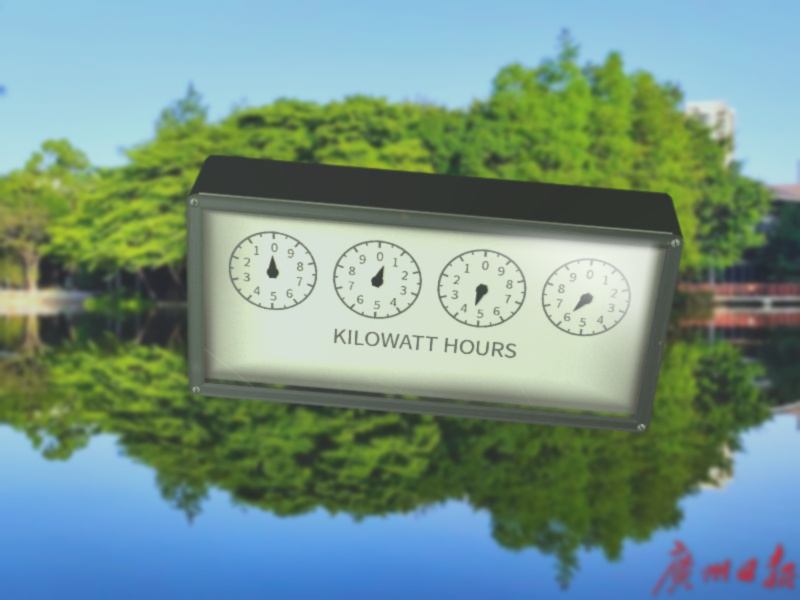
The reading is 46 kWh
